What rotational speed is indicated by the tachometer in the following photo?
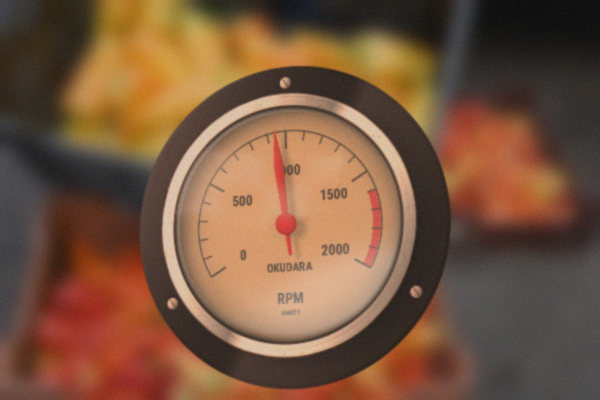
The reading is 950 rpm
